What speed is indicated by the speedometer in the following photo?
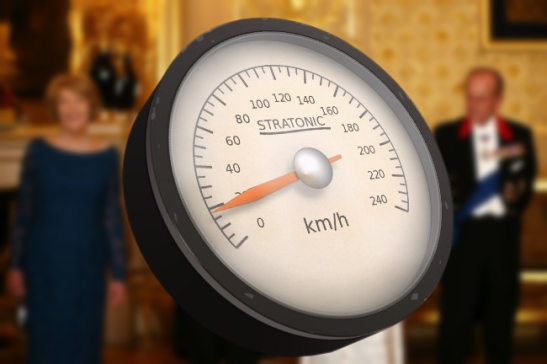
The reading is 17.5 km/h
